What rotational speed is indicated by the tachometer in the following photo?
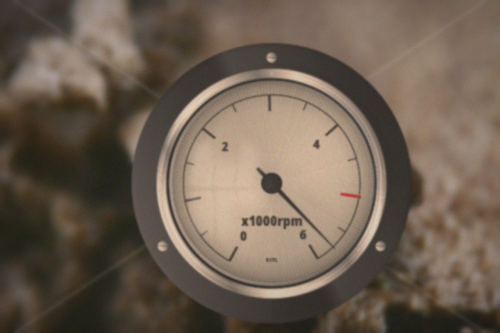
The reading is 5750 rpm
